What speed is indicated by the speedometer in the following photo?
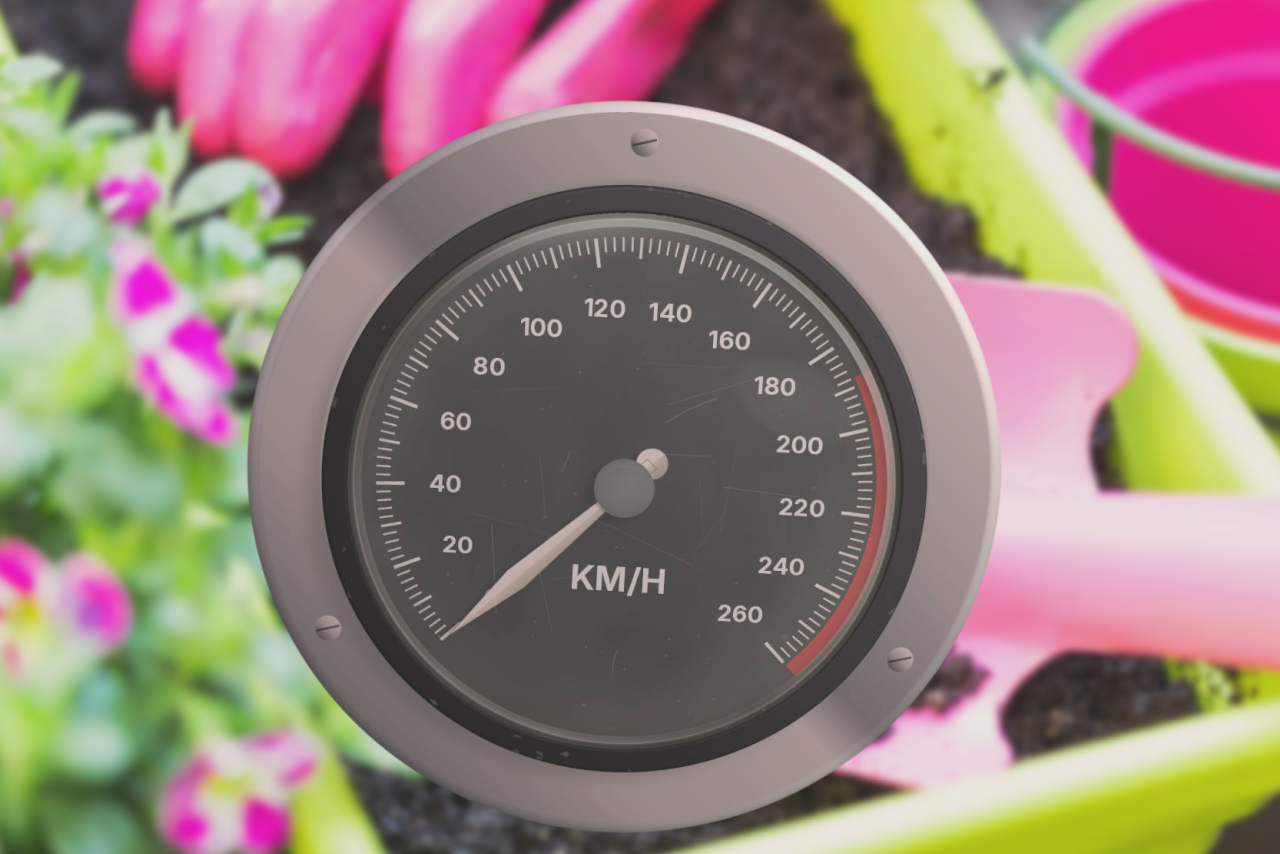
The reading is 0 km/h
